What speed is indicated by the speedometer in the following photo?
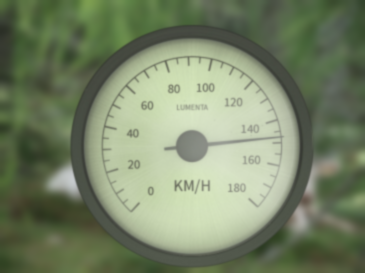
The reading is 147.5 km/h
